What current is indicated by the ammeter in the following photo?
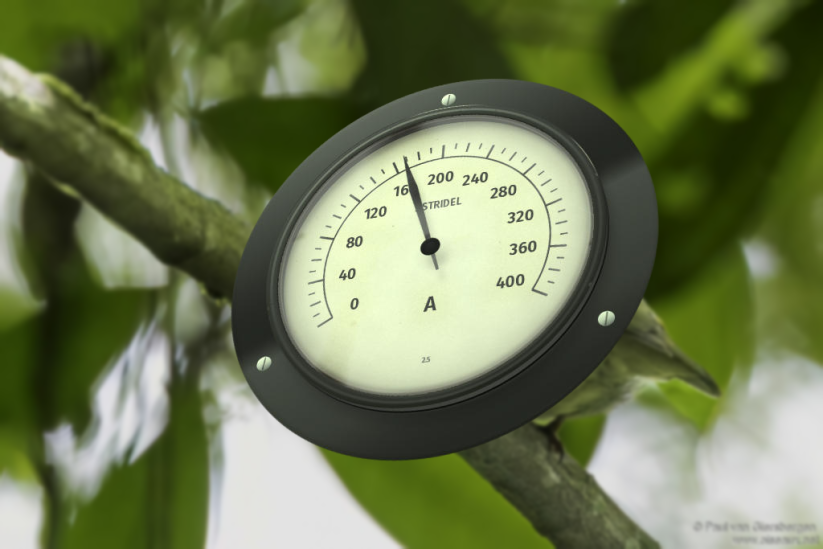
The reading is 170 A
